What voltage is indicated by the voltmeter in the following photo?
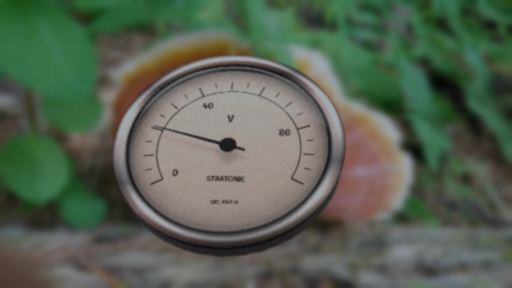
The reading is 20 V
